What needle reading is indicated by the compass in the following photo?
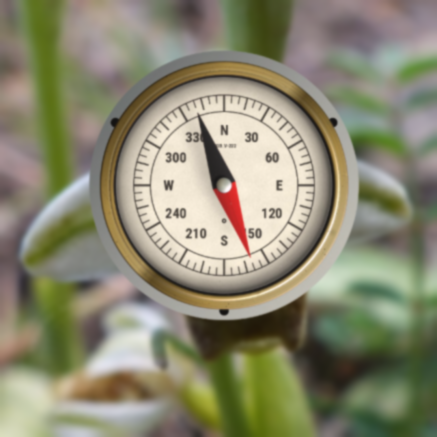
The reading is 160 °
